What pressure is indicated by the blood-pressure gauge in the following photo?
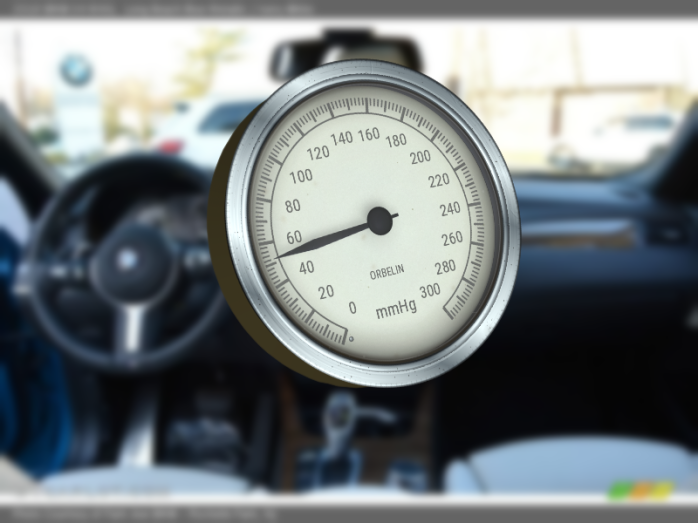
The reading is 52 mmHg
